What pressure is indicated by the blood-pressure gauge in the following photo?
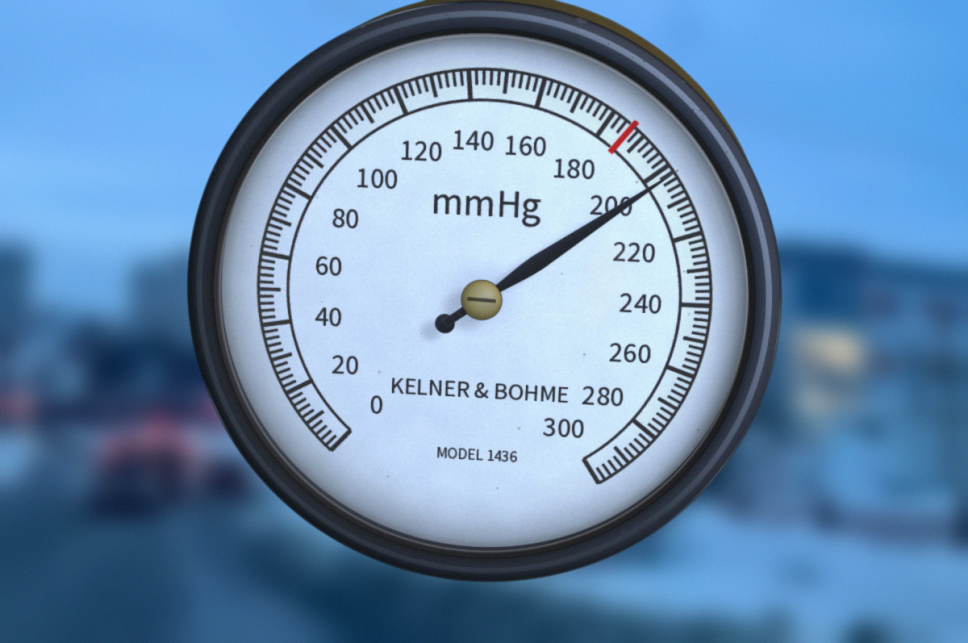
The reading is 202 mmHg
